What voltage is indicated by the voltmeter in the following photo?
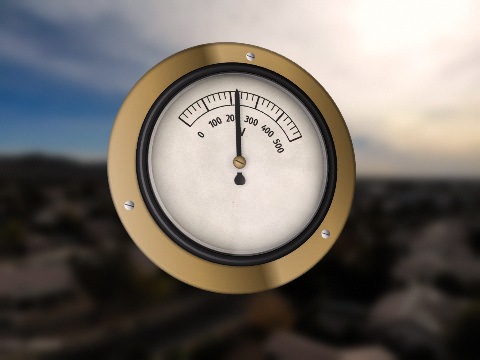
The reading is 220 V
